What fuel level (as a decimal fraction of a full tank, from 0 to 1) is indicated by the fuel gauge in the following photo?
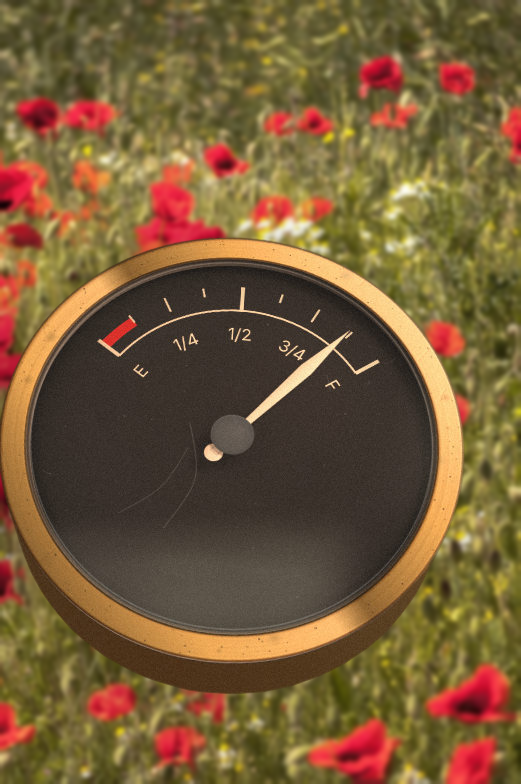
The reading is 0.875
